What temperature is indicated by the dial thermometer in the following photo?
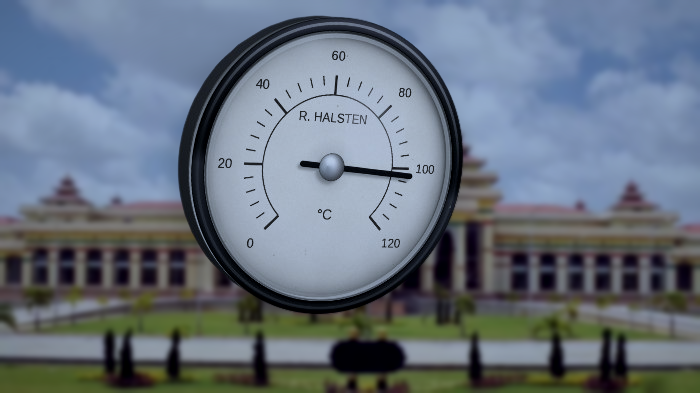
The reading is 102 °C
